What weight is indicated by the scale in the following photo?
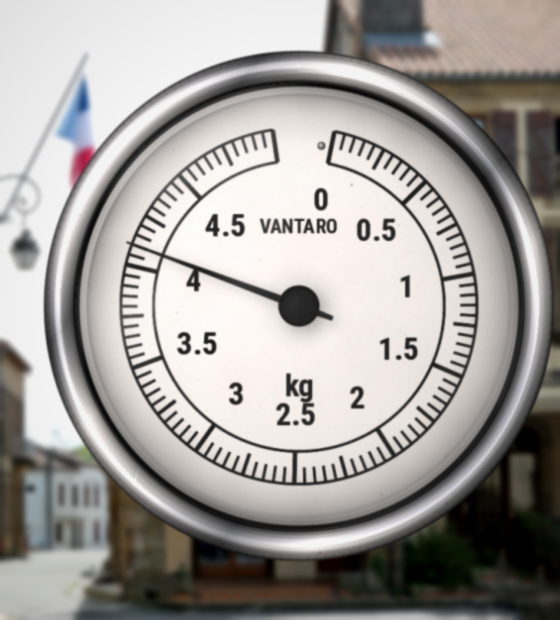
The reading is 4.1 kg
